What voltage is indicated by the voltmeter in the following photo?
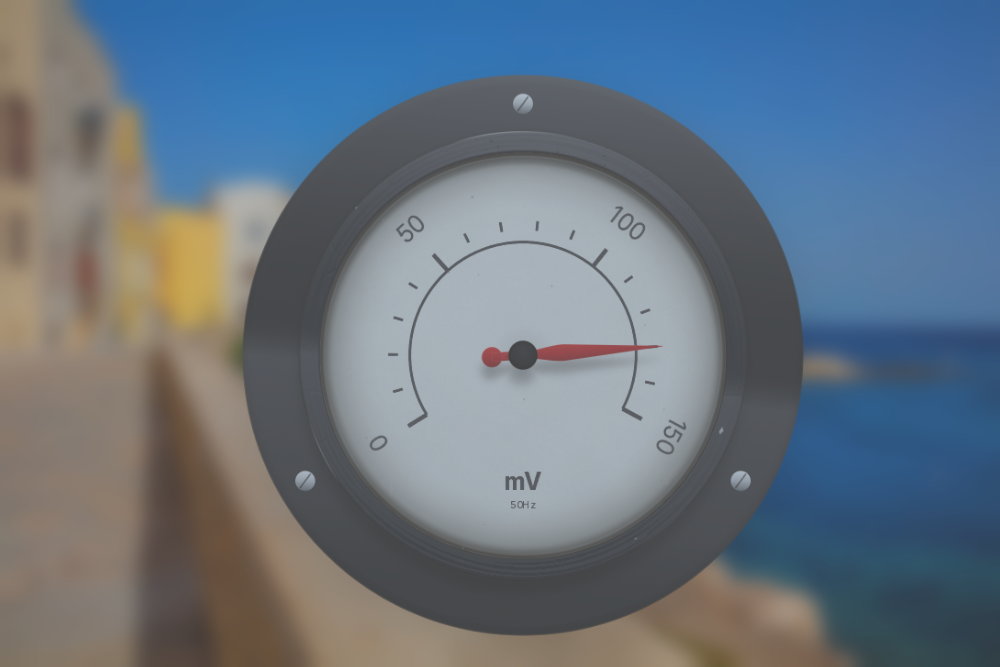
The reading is 130 mV
